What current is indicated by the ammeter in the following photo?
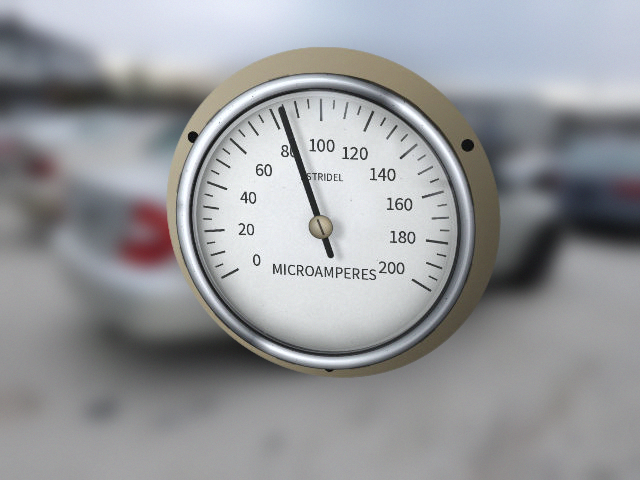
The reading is 85 µA
